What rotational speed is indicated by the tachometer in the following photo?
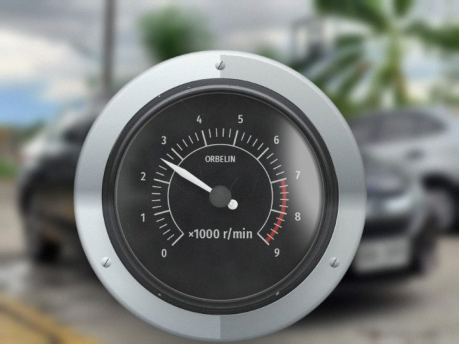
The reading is 2600 rpm
